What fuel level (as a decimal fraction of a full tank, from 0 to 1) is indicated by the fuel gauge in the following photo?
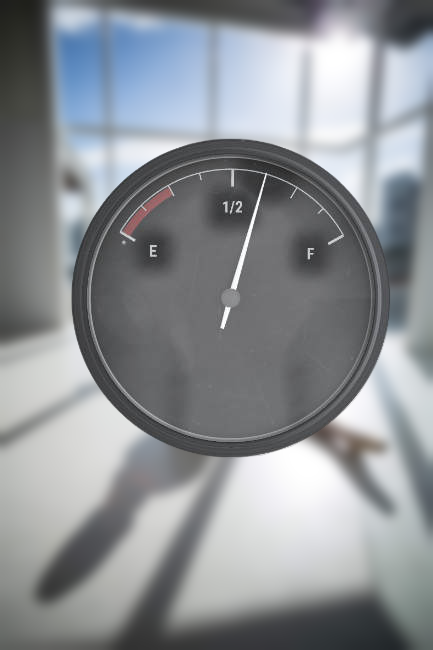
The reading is 0.625
